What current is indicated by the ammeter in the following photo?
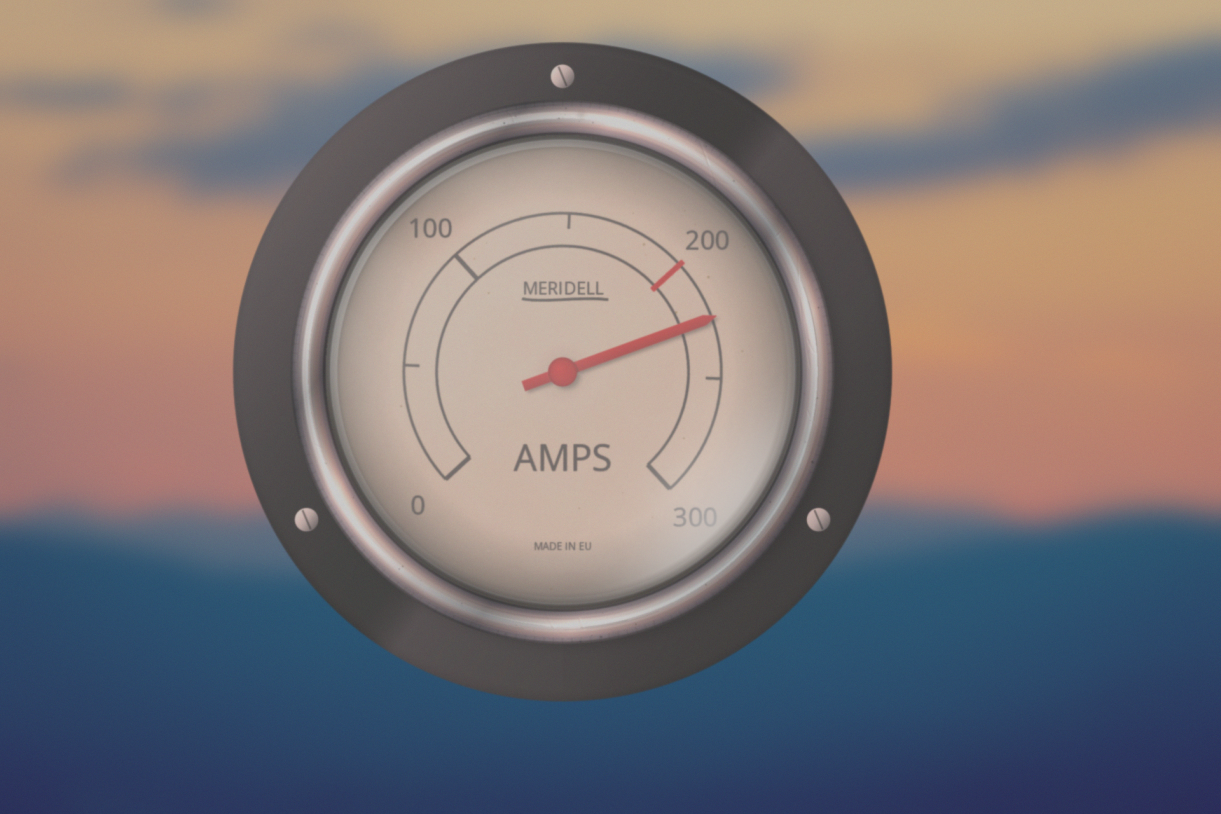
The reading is 225 A
